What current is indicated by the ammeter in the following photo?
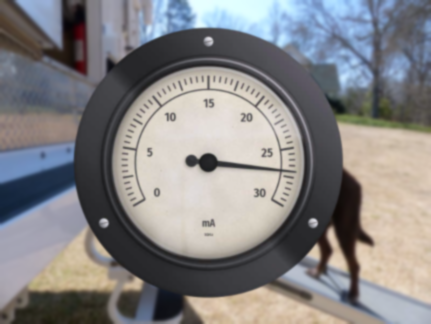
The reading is 27 mA
